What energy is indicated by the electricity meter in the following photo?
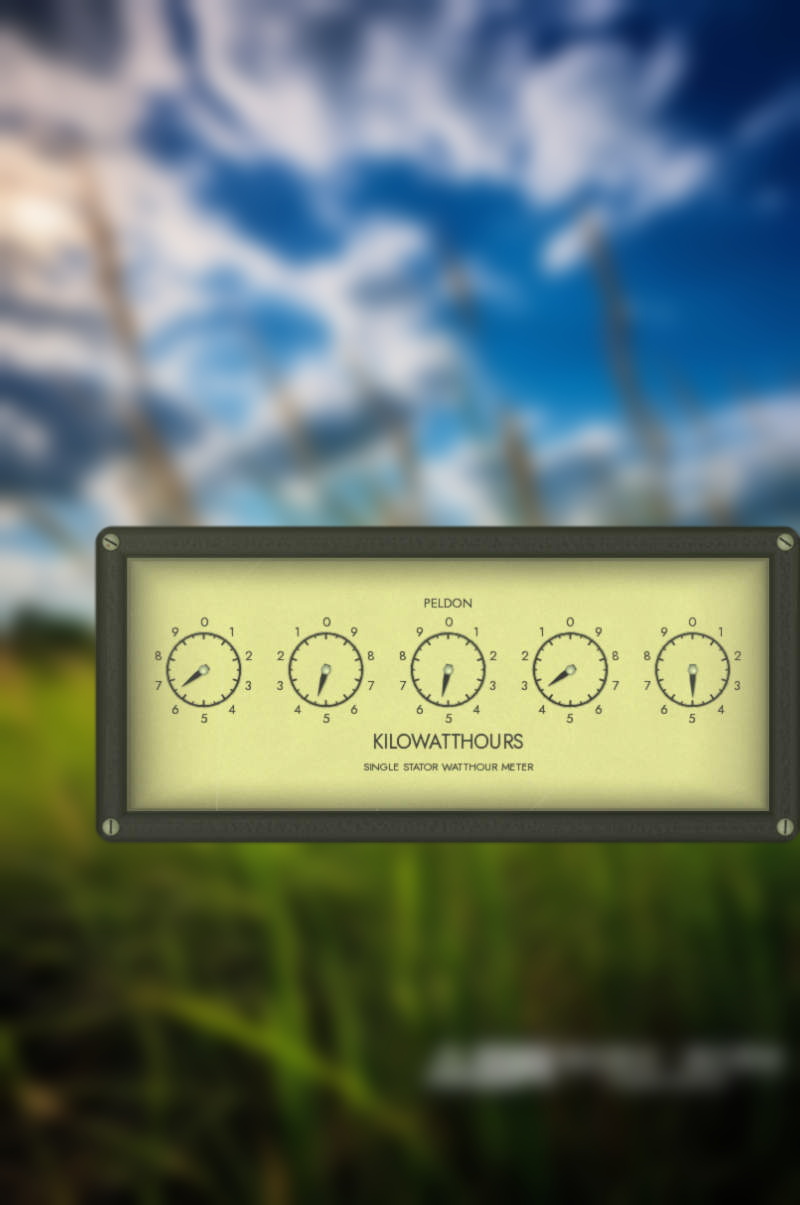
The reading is 64535 kWh
